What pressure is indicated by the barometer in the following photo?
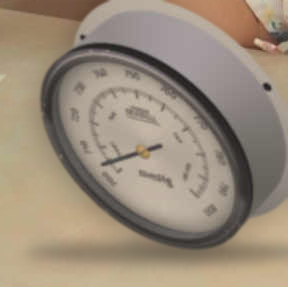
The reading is 705 mmHg
